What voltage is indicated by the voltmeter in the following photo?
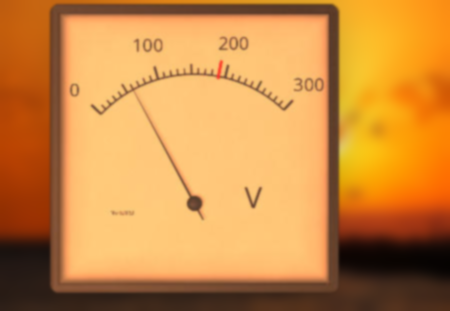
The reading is 60 V
